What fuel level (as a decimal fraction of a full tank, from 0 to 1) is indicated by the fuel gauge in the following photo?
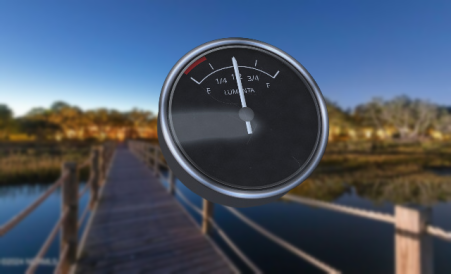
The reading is 0.5
